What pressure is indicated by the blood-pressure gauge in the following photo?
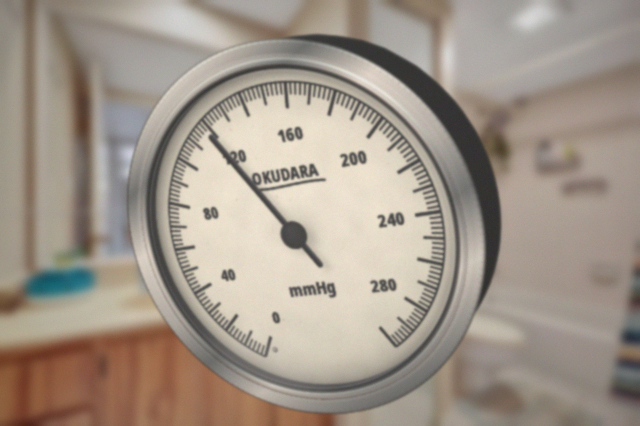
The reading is 120 mmHg
